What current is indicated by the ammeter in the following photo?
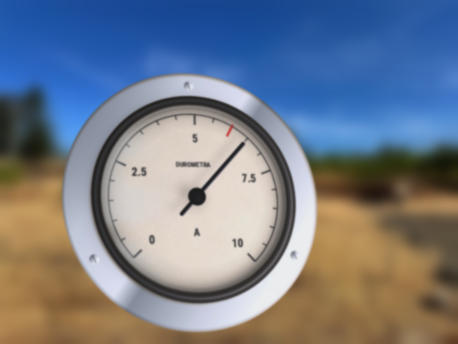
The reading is 6.5 A
